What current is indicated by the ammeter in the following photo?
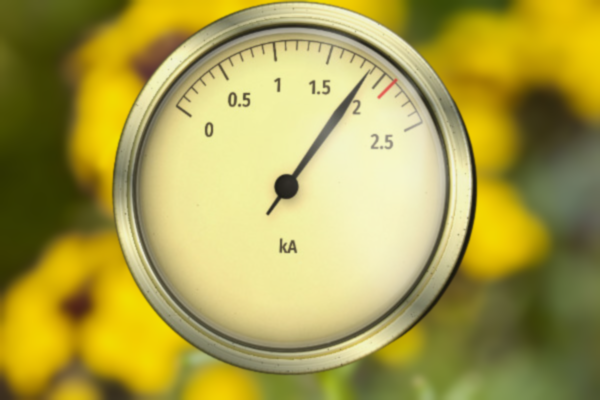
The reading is 1.9 kA
